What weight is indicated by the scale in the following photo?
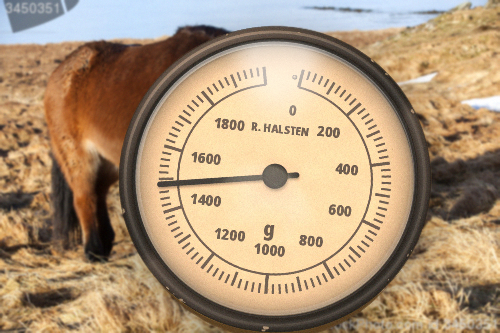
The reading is 1480 g
